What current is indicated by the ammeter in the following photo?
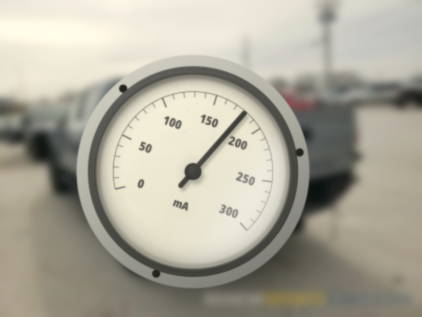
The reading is 180 mA
